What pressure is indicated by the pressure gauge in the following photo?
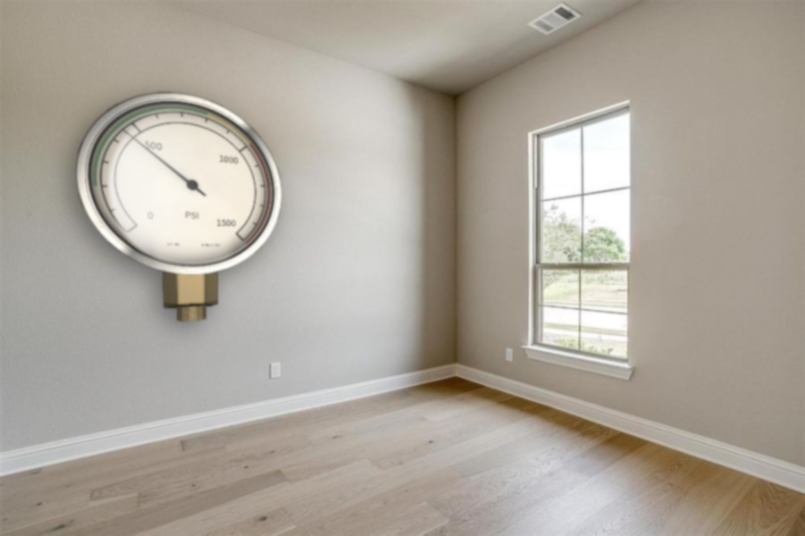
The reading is 450 psi
